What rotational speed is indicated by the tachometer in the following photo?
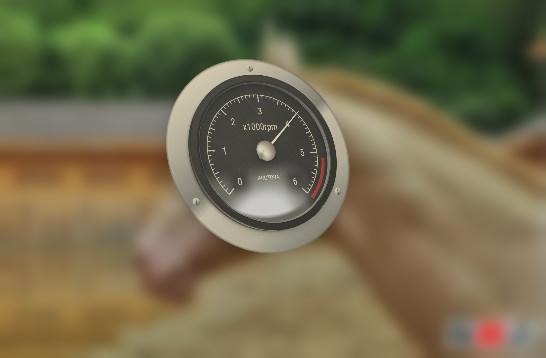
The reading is 4000 rpm
